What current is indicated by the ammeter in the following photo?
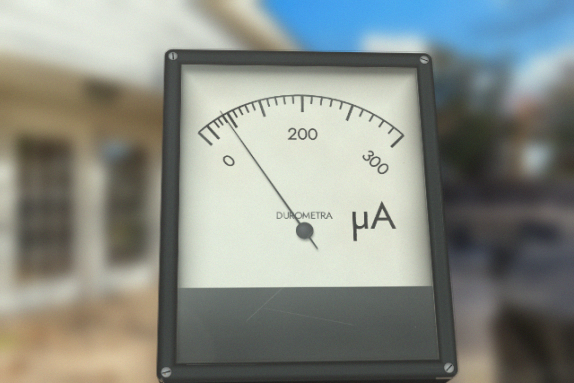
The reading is 90 µA
